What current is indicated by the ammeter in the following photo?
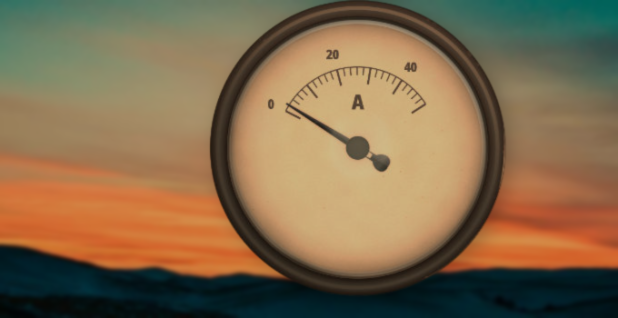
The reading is 2 A
